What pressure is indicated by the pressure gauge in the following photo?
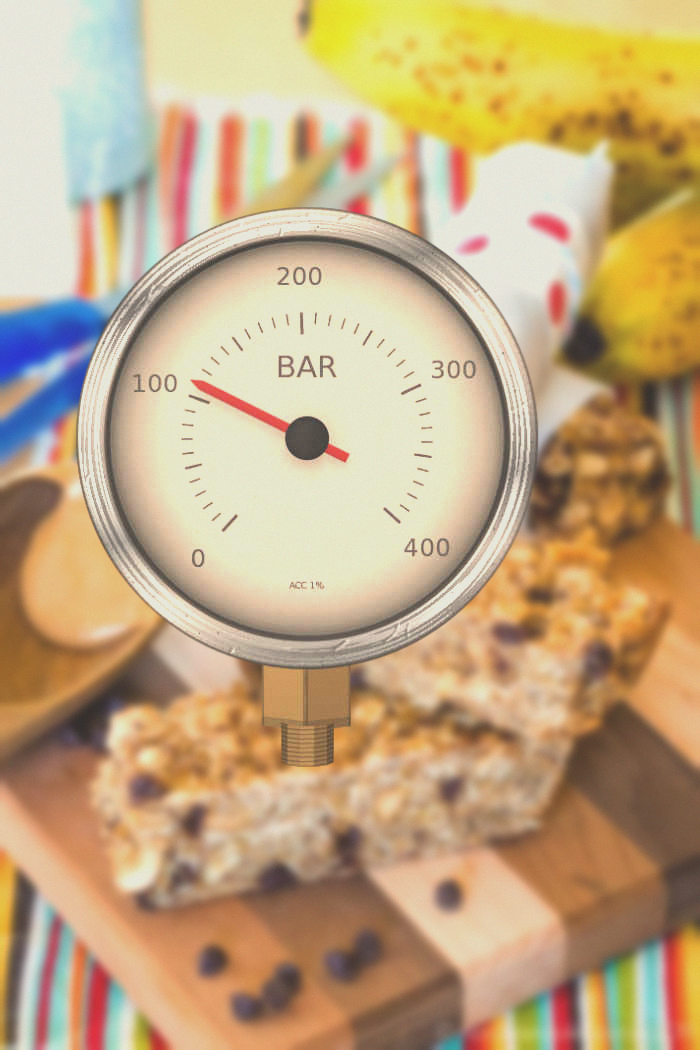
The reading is 110 bar
